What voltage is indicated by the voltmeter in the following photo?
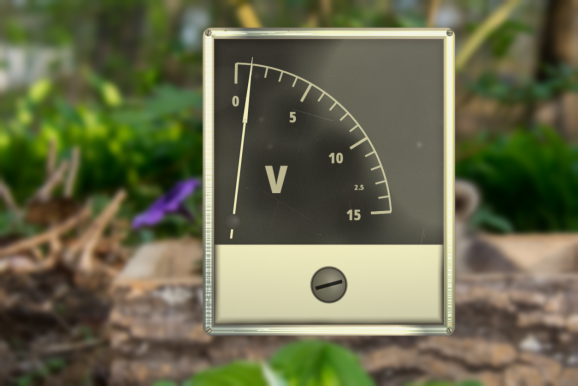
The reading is 1 V
